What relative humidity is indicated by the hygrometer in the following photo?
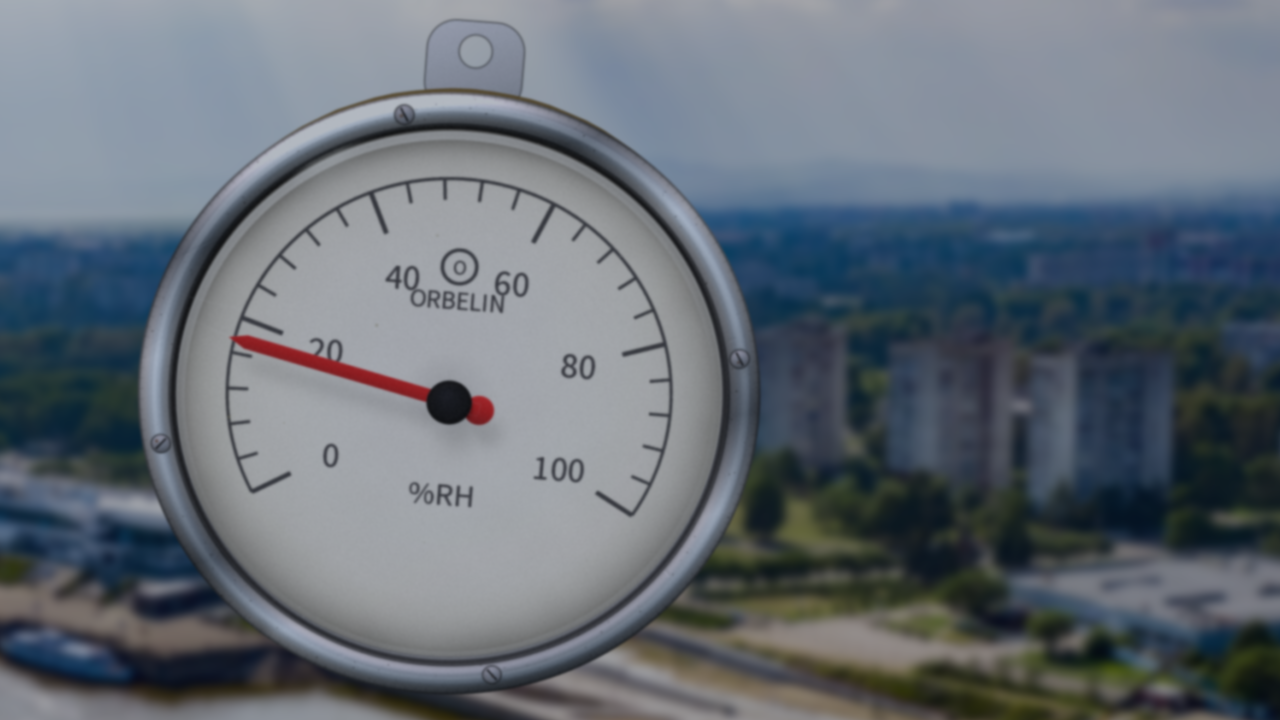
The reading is 18 %
